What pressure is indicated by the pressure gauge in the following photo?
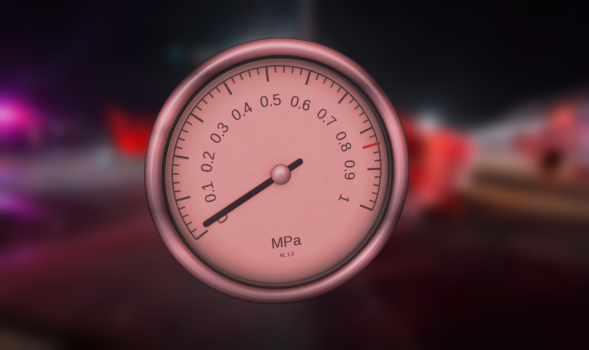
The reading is 0.02 MPa
